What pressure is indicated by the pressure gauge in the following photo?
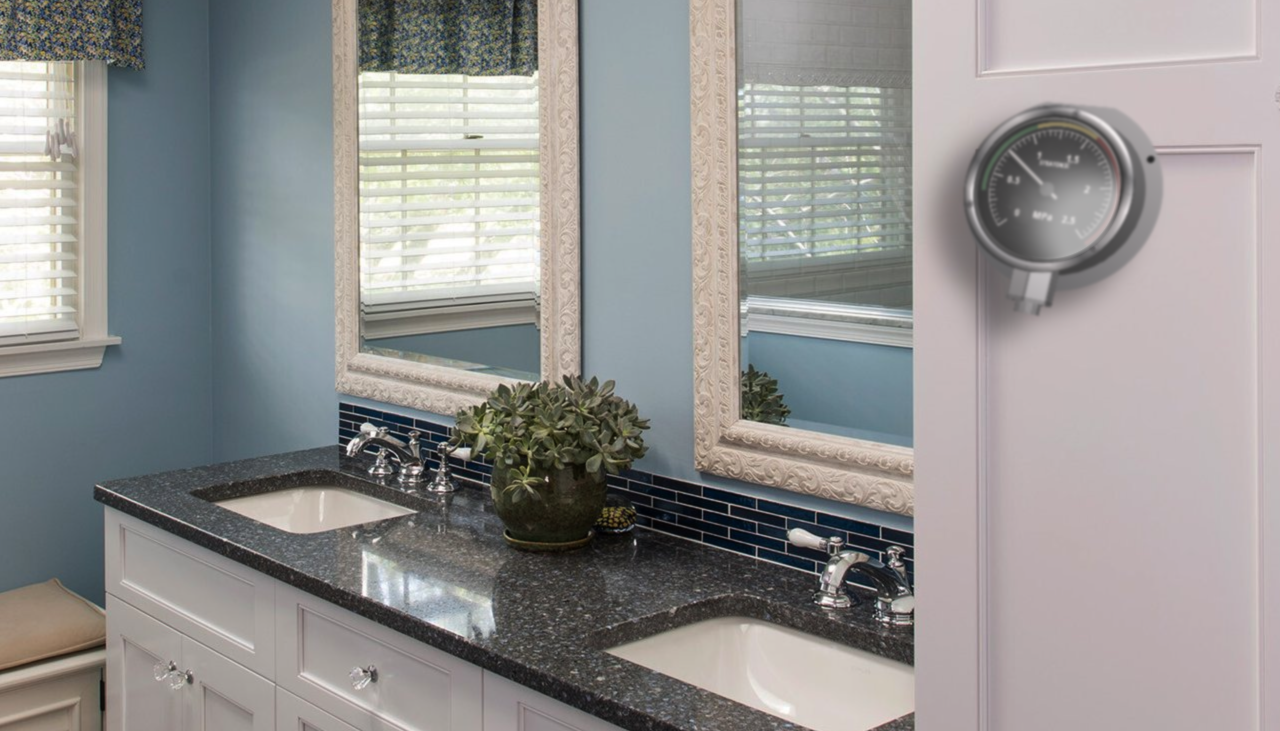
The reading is 0.75 MPa
